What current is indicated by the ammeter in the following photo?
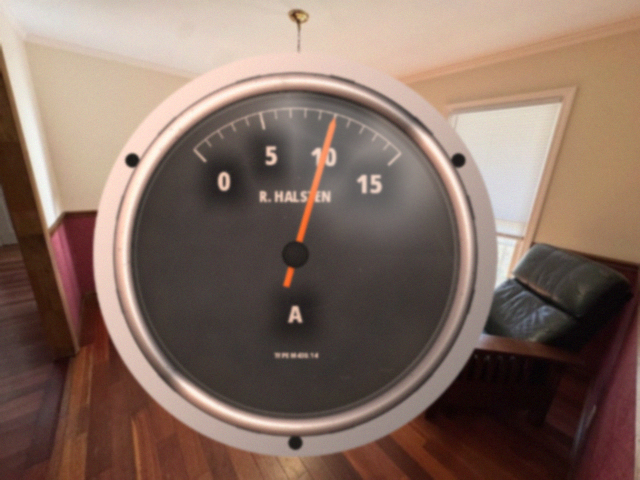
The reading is 10 A
